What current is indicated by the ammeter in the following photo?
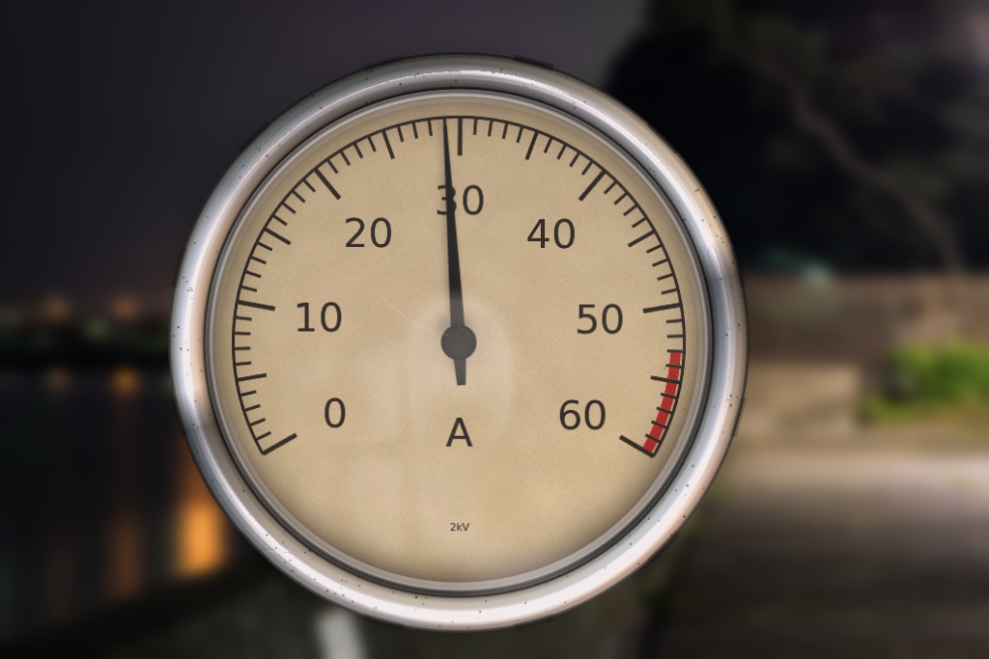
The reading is 29 A
